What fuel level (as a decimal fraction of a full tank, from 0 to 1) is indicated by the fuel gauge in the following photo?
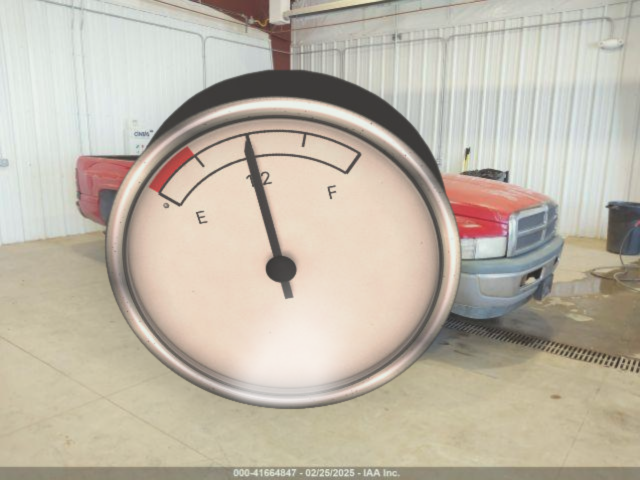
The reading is 0.5
